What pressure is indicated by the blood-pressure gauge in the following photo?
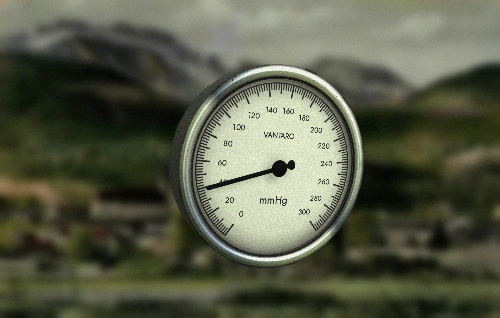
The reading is 40 mmHg
